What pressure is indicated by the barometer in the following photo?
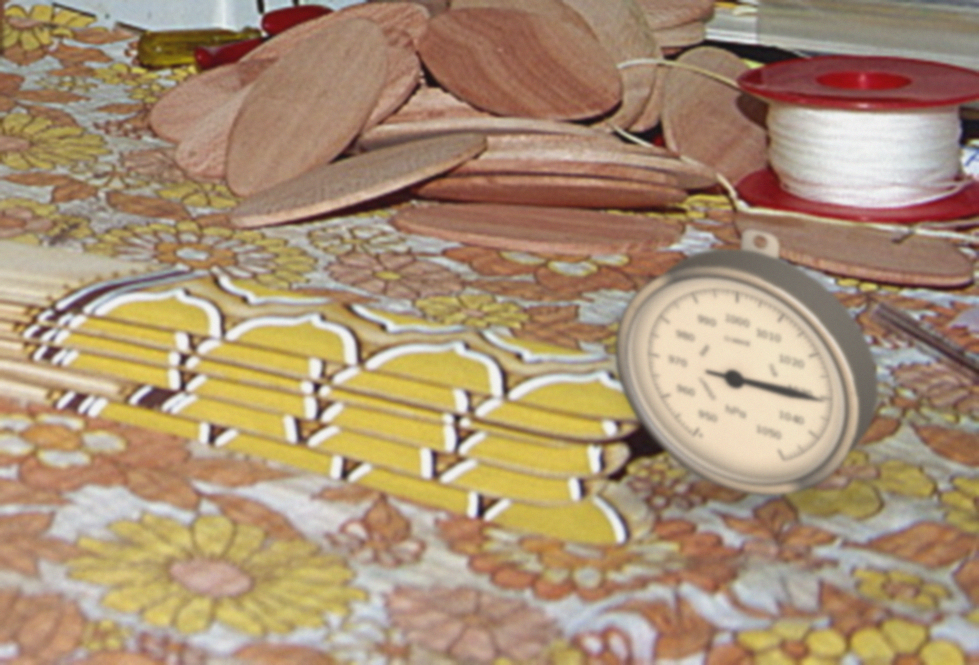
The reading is 1030 hPa
